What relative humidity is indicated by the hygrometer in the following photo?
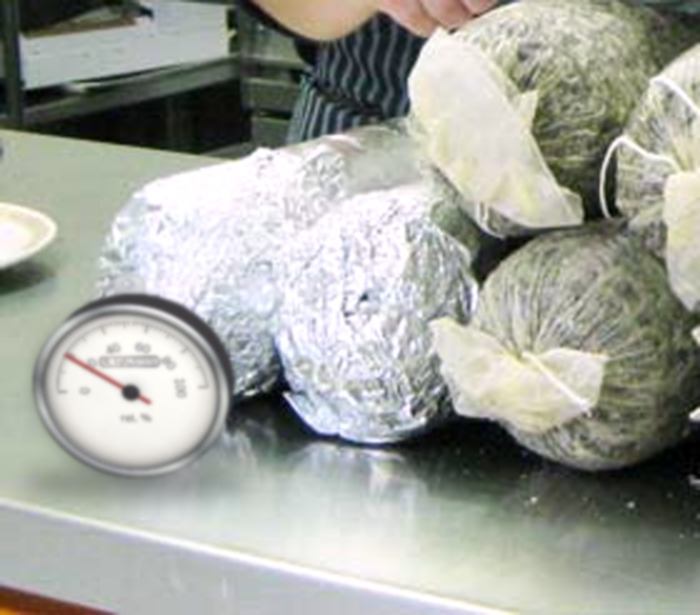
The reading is 20 %
